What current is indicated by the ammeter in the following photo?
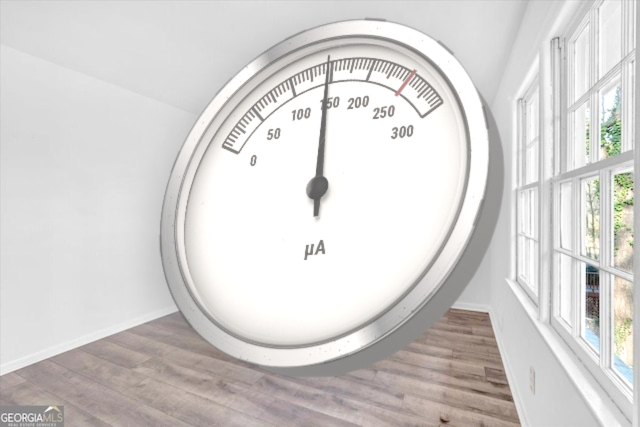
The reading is 150 µA
